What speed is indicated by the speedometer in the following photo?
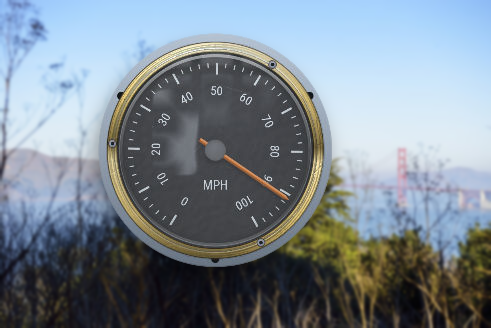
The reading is 91 mph
